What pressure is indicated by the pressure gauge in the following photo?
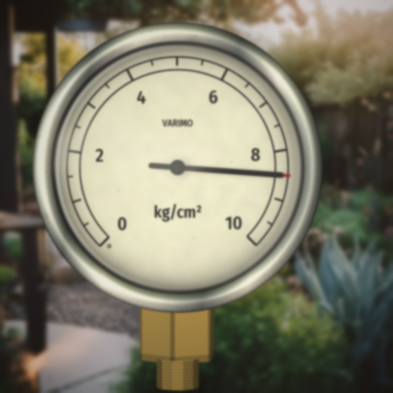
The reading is 8.5 kg/cm²
